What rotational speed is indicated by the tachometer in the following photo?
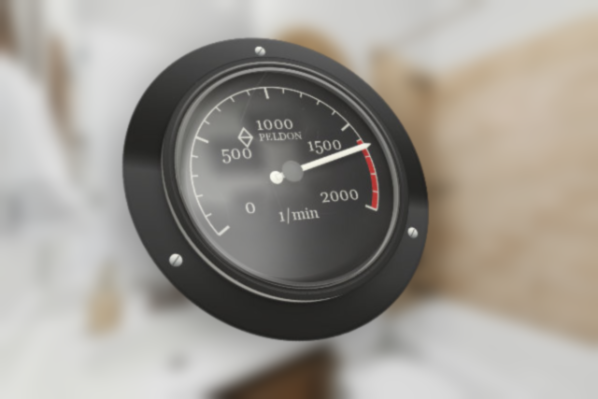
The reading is 1650 rpm
